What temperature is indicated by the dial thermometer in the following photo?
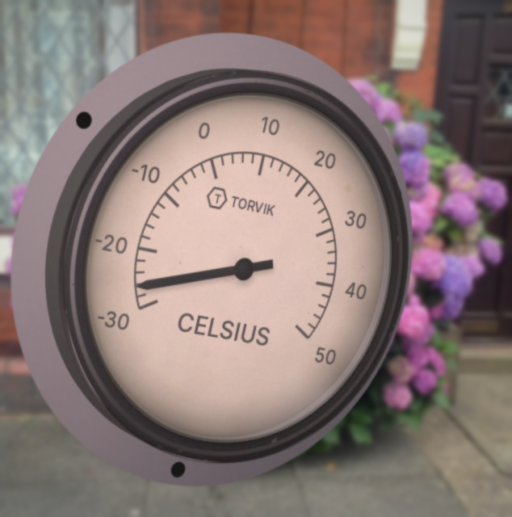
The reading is -26 °C
